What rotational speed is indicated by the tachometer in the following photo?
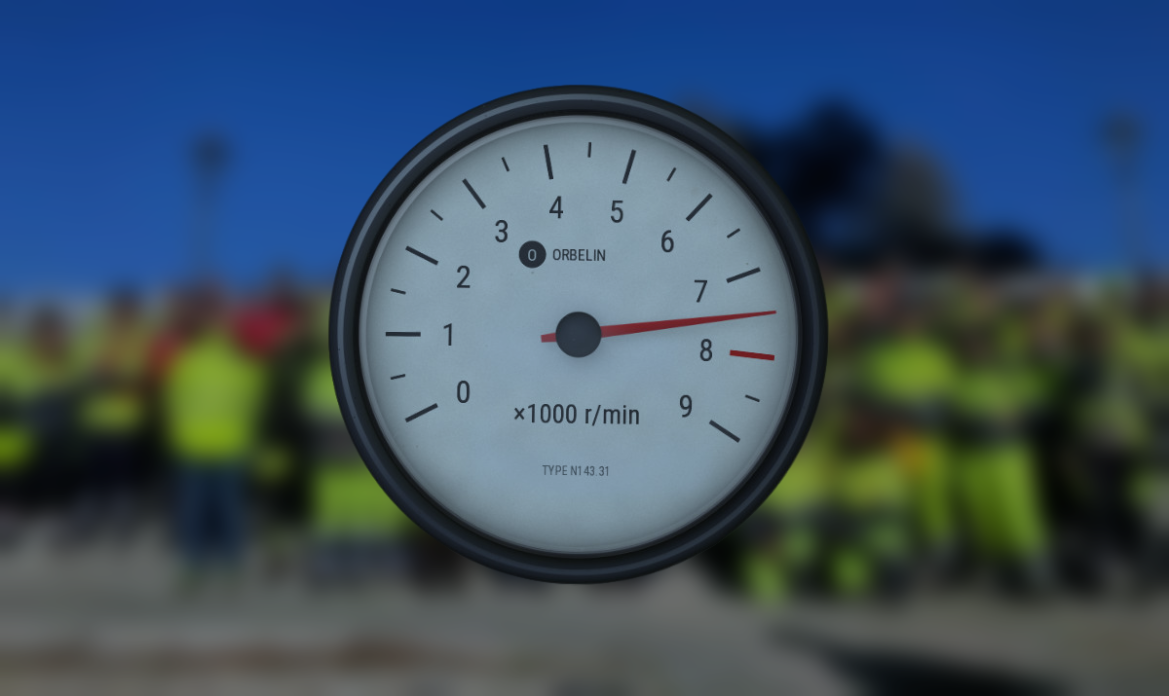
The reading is 7500 rpm
